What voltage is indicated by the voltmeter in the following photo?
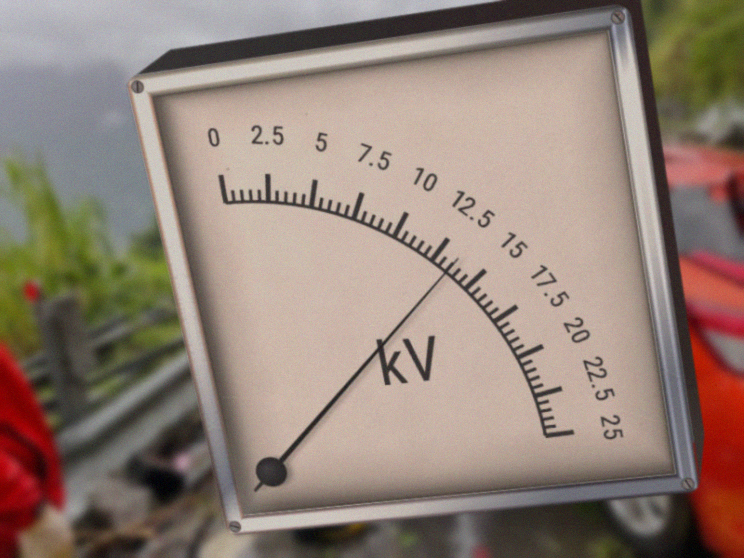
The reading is 13.5 kV
